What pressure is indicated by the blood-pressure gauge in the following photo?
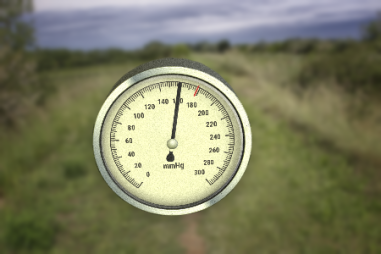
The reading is 160 mmHg
